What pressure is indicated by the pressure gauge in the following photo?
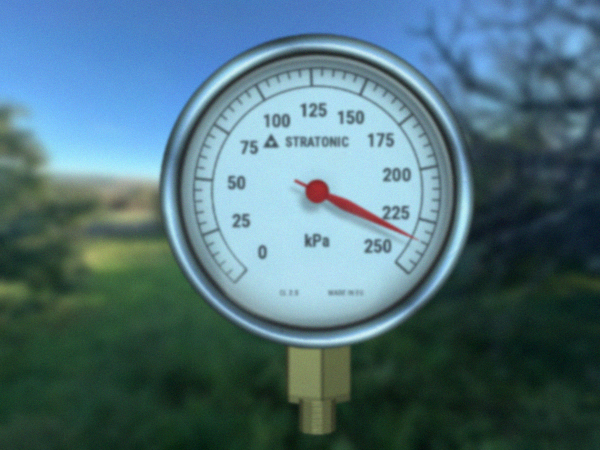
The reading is 235 kPa
